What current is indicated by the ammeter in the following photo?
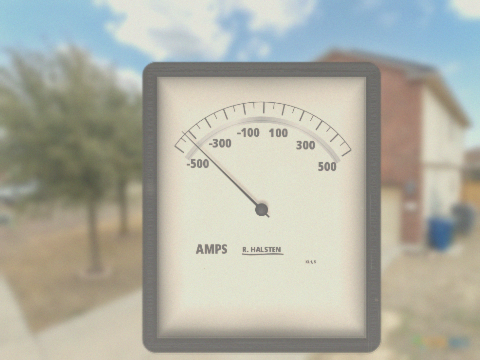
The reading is -425 A
